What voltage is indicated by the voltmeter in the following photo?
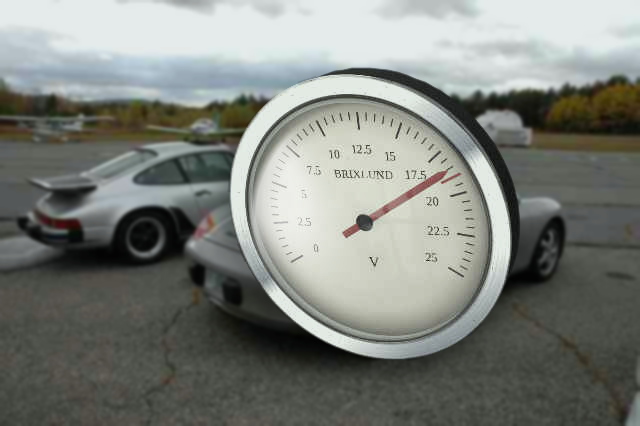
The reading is 18.5 V
